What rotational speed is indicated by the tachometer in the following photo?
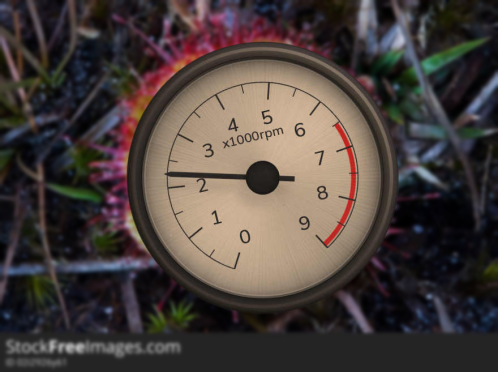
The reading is 2250 rpm
